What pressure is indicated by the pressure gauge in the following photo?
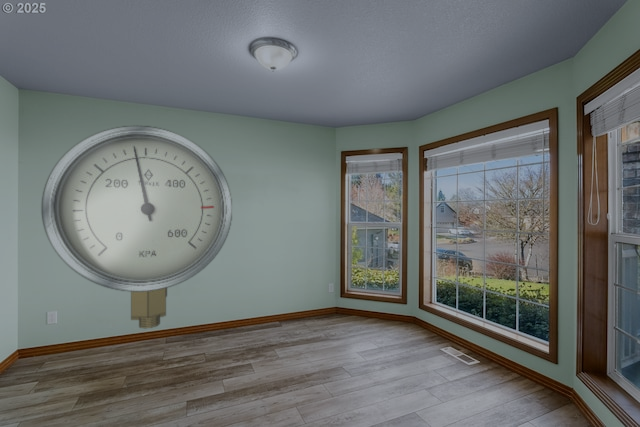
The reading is 280 kPa
